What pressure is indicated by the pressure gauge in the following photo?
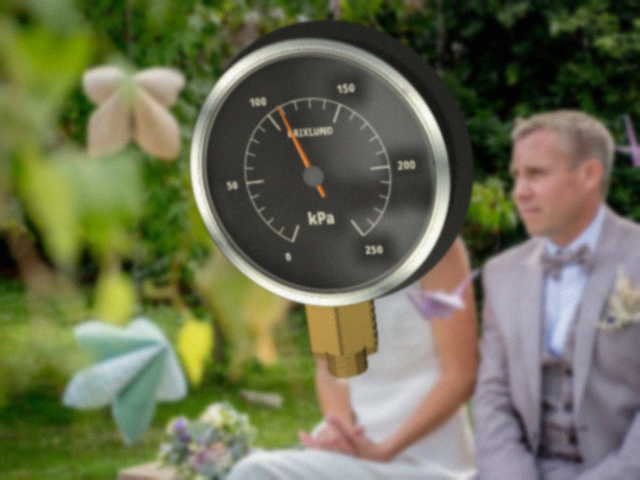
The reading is 110 kPa
